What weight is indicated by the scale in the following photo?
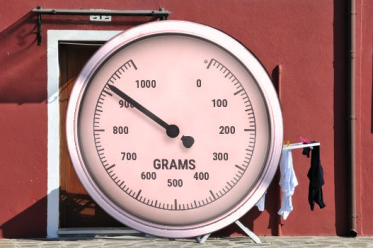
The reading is 920 g
